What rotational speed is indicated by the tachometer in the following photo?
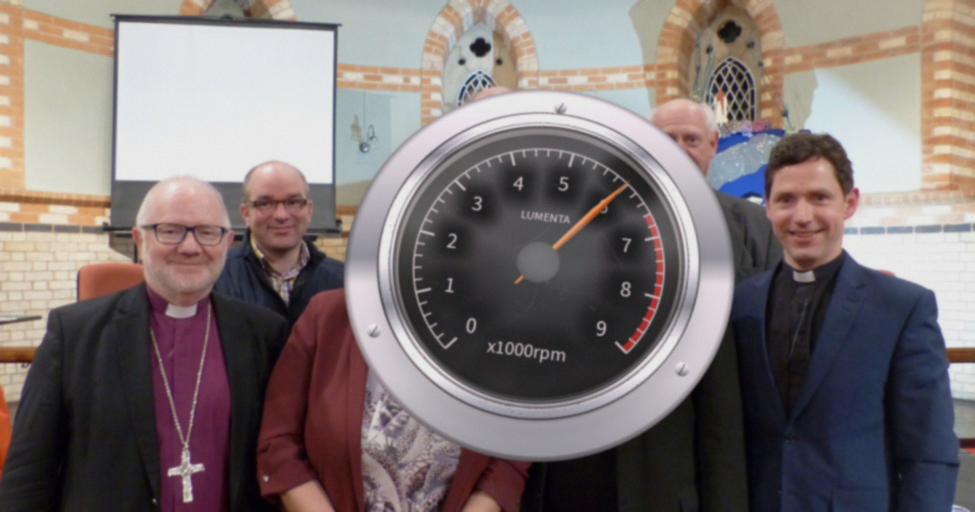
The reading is 6000 rpm
